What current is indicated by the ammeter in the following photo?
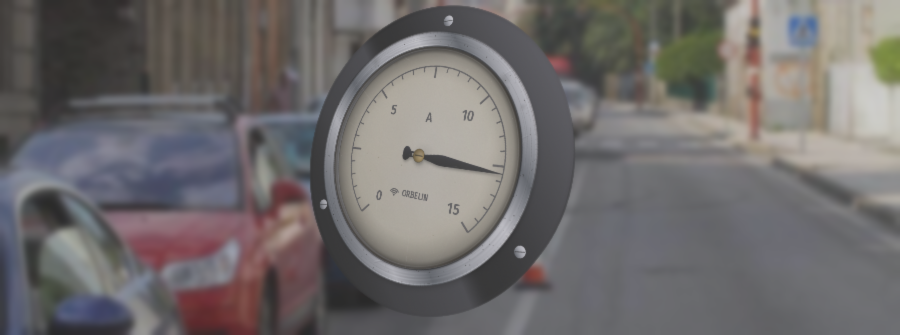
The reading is 12.75 A
